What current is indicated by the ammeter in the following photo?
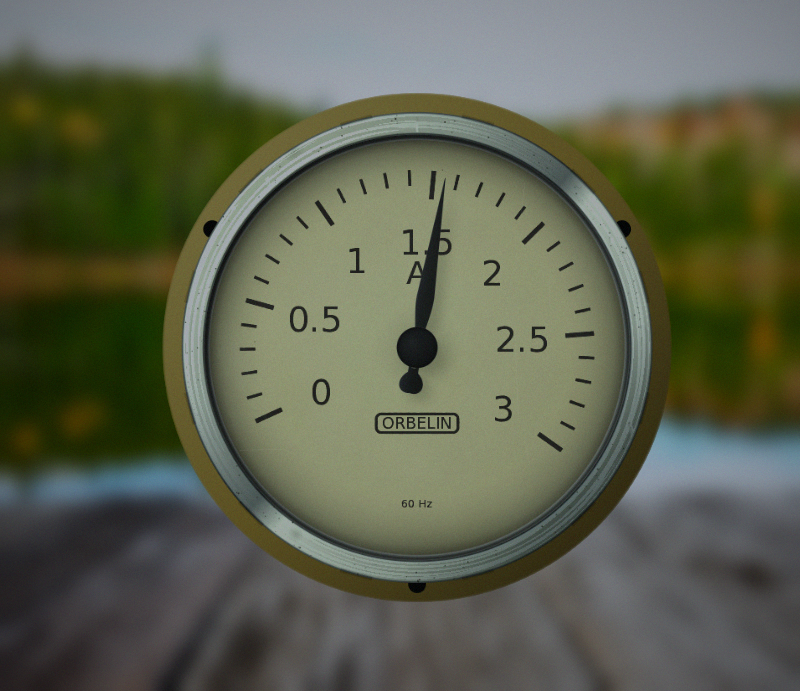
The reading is 1.55 A
